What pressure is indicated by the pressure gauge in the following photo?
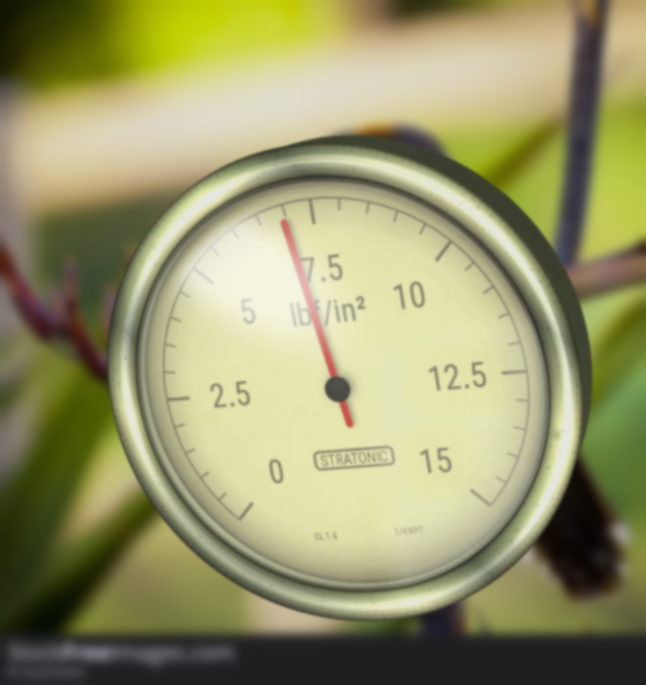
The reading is 7 psi
